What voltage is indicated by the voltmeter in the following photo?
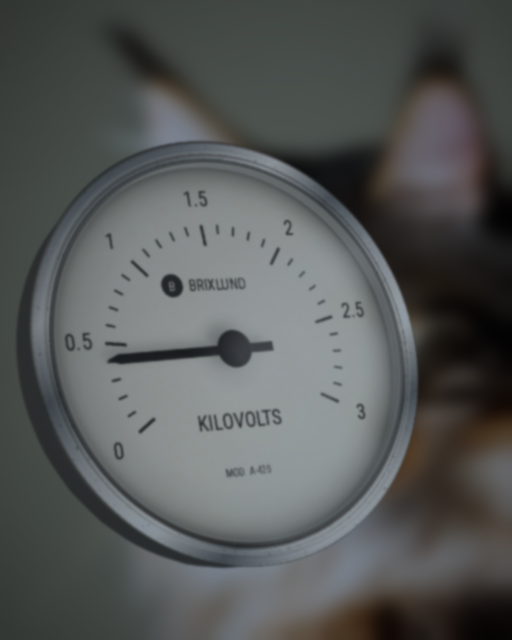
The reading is 0.4 kV
